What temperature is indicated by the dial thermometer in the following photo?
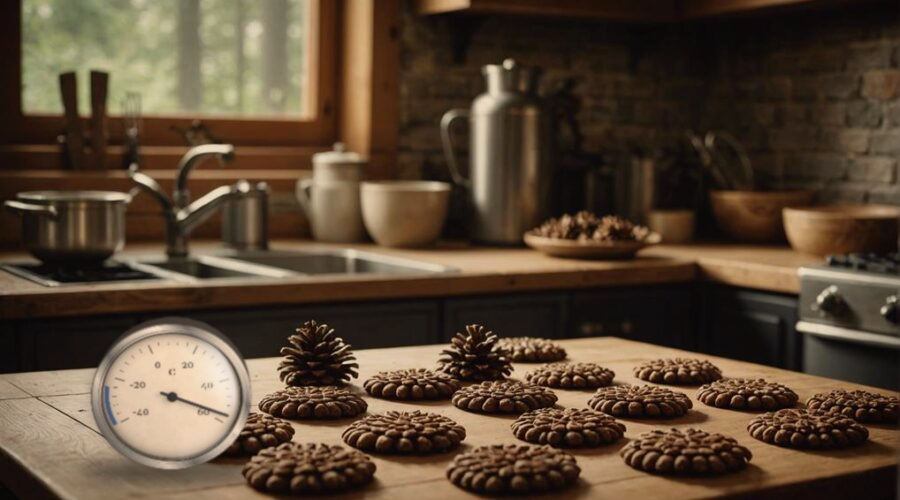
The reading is 56 °C
